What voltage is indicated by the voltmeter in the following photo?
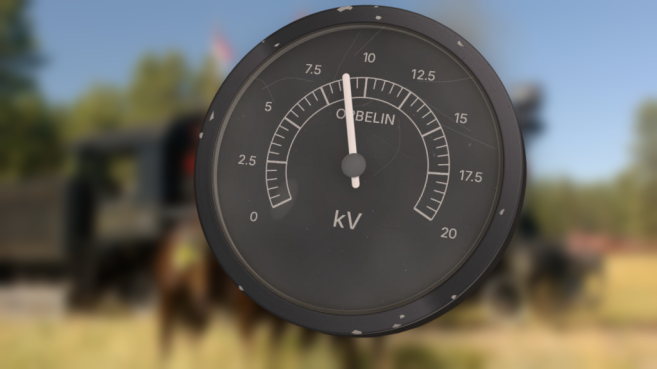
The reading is 9 kV
